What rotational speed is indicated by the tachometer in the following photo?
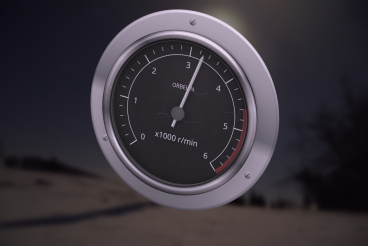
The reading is 3300 rpm
